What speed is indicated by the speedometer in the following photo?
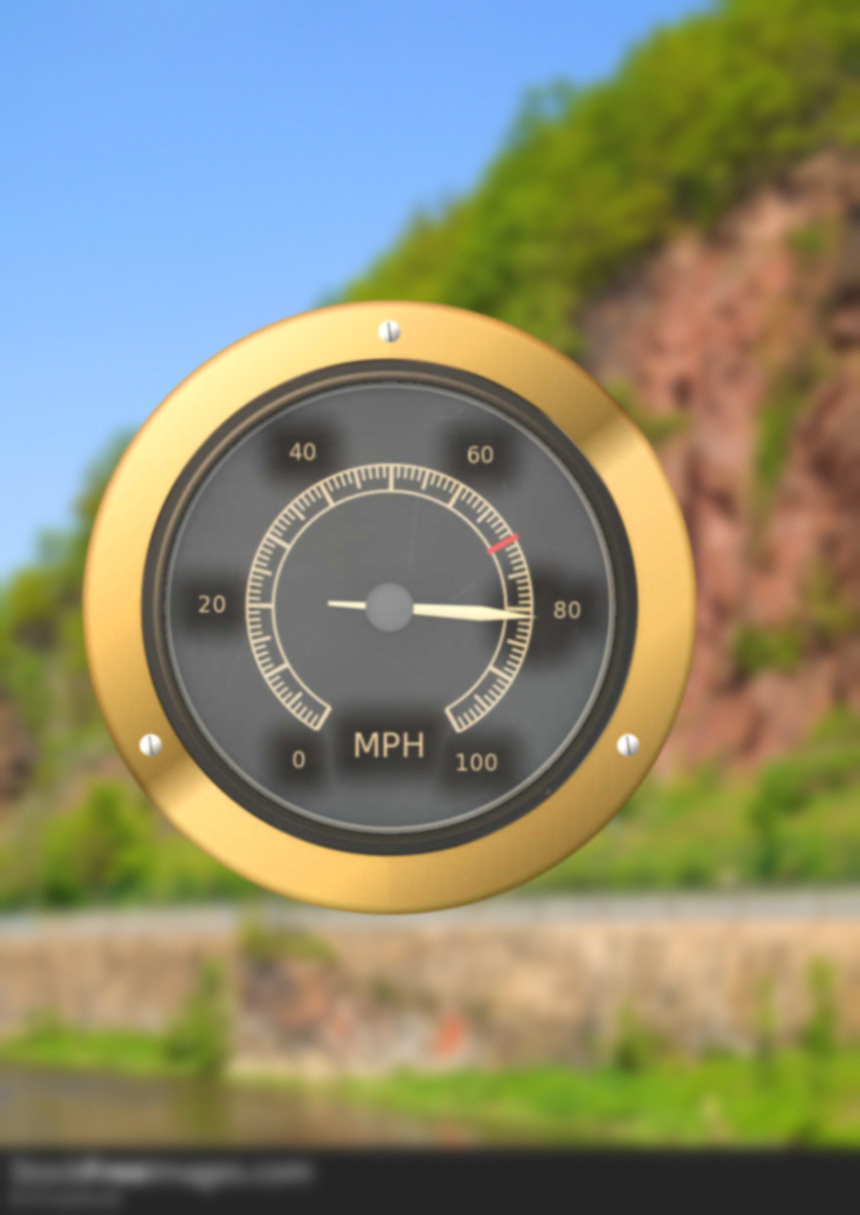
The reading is 81 mph
